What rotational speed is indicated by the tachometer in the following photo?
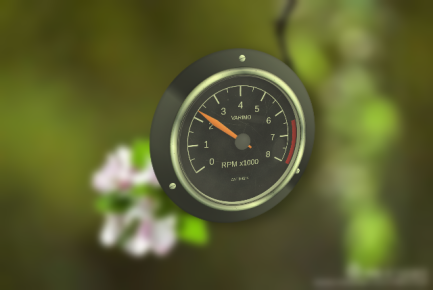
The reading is 2250 rpm
